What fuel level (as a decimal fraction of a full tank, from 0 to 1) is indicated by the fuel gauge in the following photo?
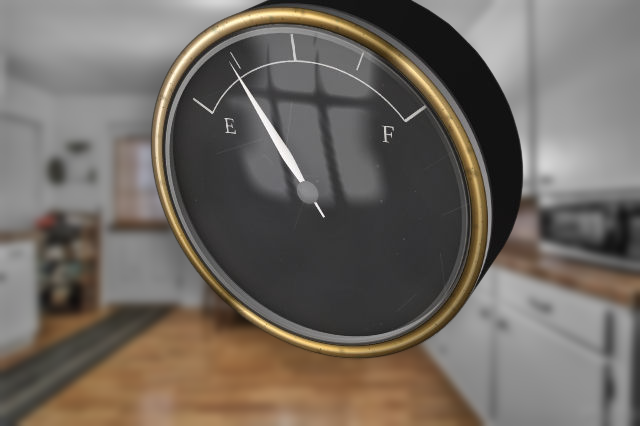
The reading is 0.25
